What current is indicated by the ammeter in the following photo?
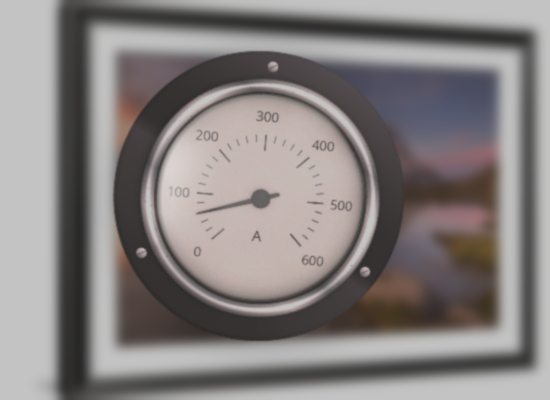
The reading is 60 A
